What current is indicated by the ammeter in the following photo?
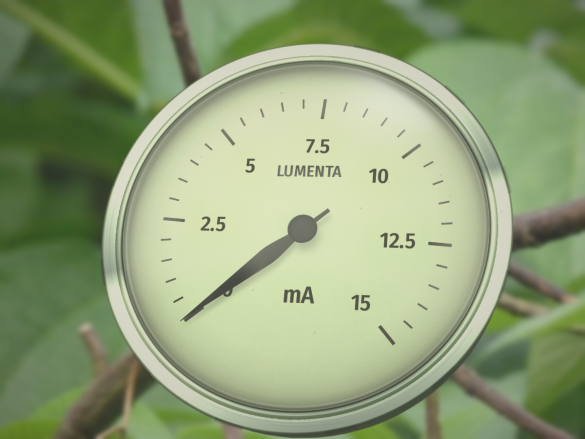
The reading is 0 mA
